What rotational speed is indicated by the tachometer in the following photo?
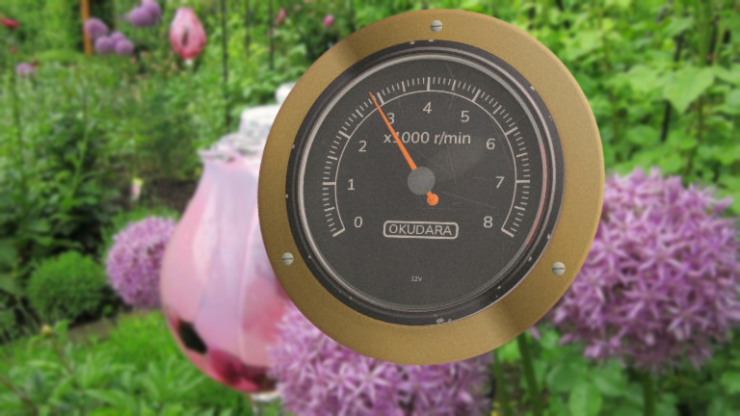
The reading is 2900 rpm
